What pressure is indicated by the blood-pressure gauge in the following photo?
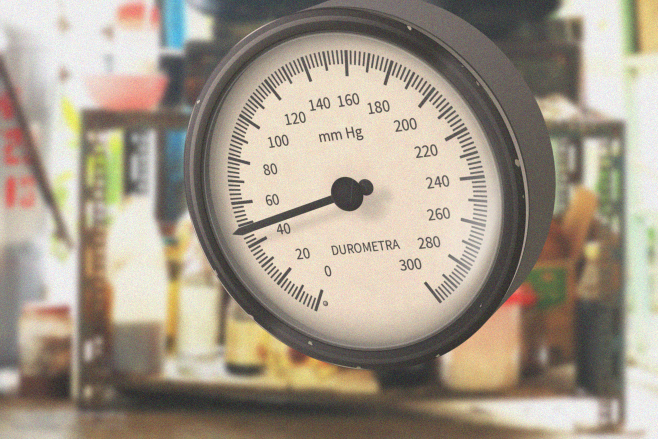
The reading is 48 mmHg
